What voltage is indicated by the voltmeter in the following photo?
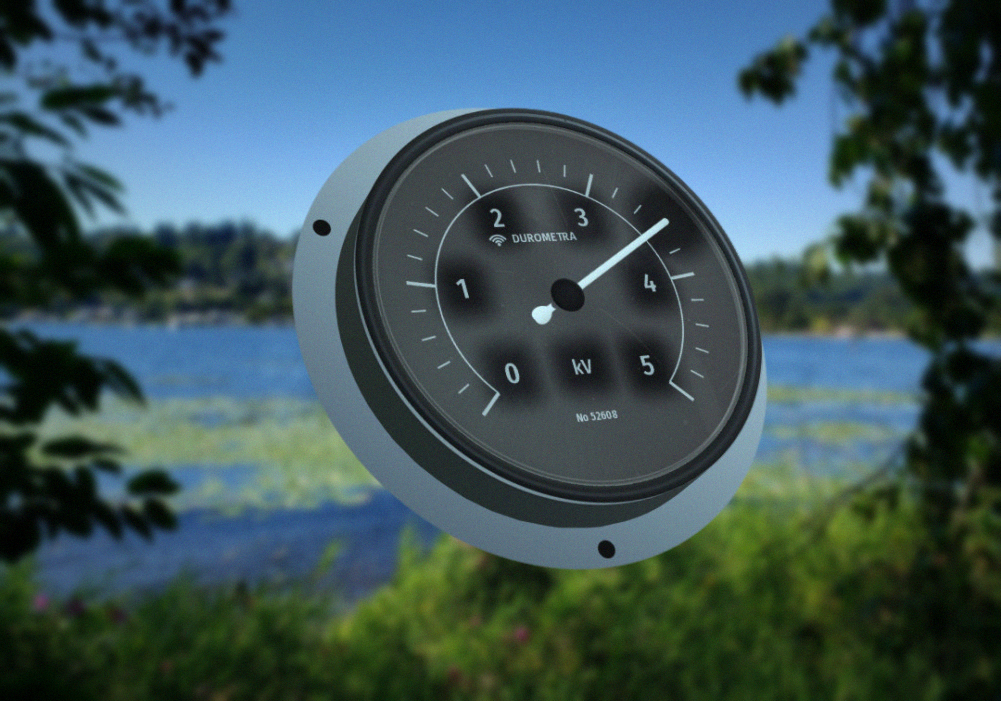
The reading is 3.6 kV
